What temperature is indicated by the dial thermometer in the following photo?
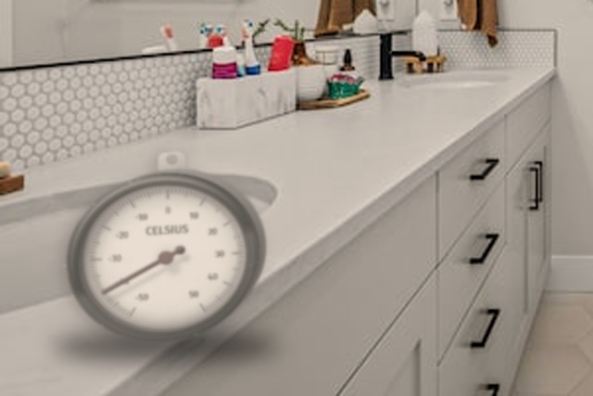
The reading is -40 °C
